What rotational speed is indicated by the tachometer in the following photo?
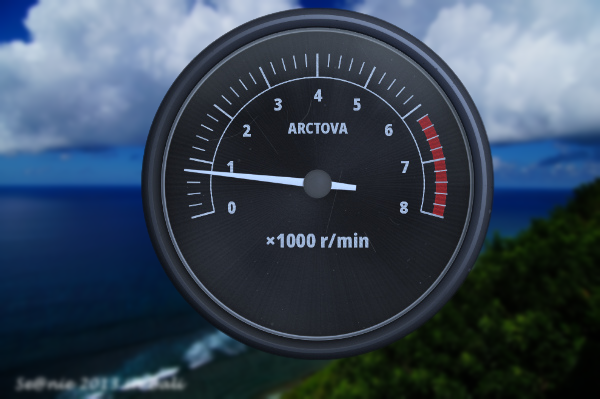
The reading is 800 rpm
